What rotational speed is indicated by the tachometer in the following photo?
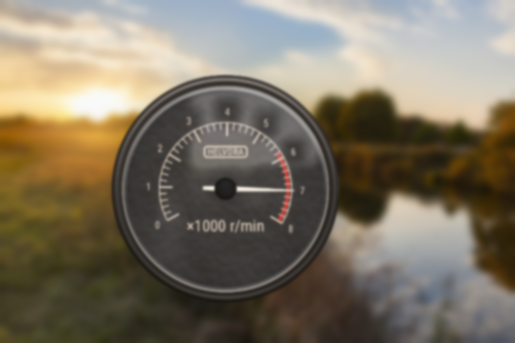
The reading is 7000 rpm
